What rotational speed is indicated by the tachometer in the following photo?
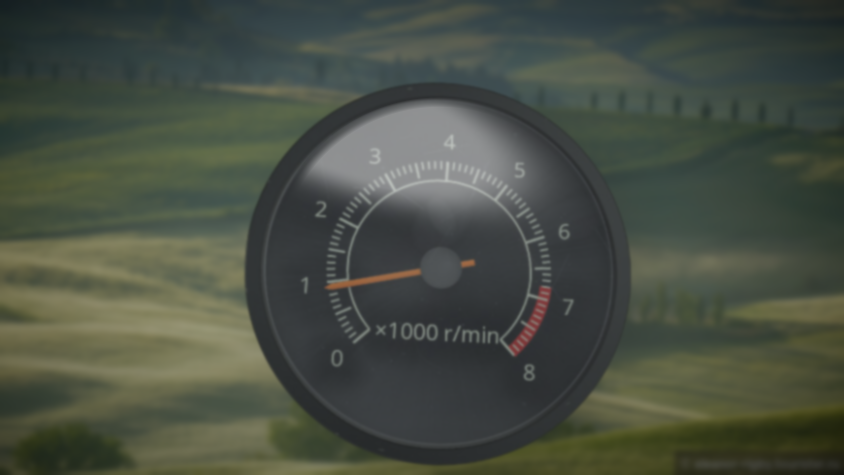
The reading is 900 rpm
